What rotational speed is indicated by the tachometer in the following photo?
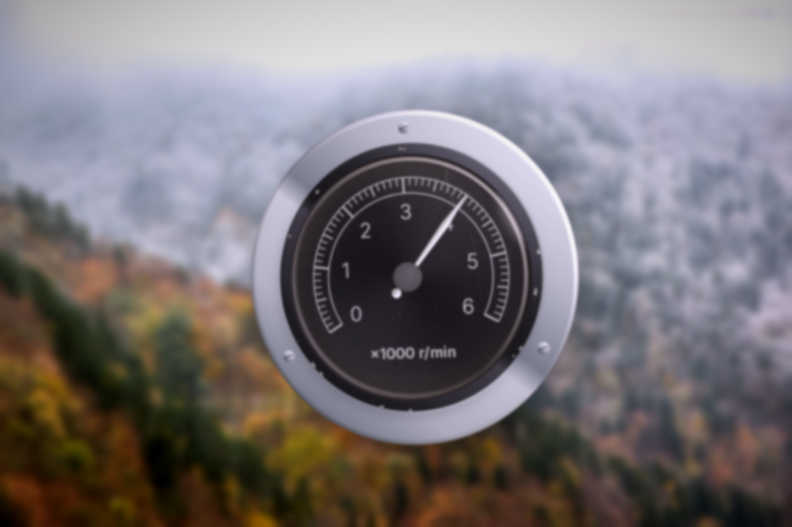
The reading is 4000 rpm
